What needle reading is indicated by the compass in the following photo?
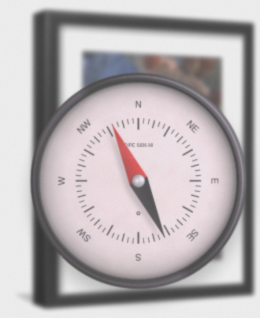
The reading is 335 °
